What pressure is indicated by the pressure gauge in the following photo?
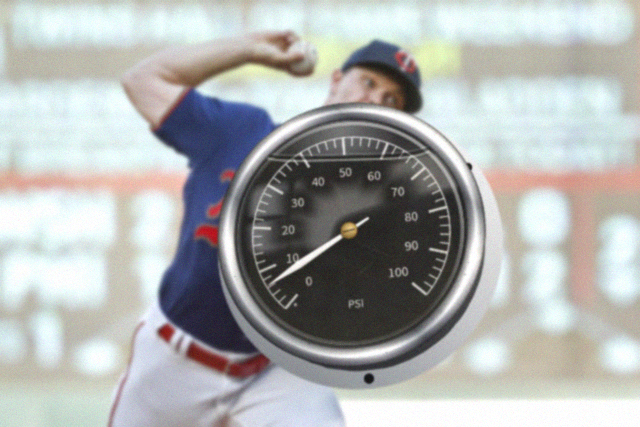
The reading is 6 psi
